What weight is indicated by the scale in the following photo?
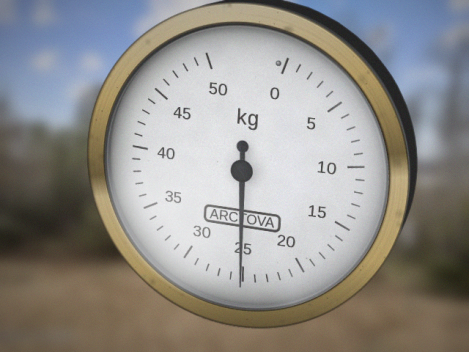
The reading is 25 kg
